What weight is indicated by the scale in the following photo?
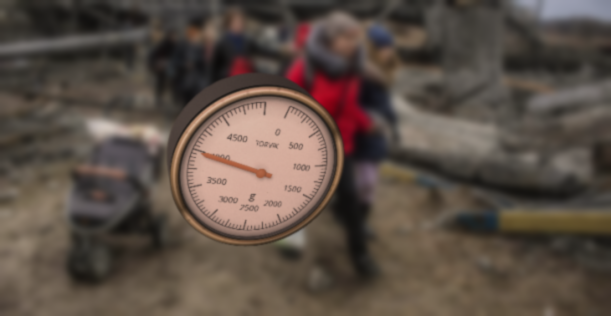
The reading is 4000 g
